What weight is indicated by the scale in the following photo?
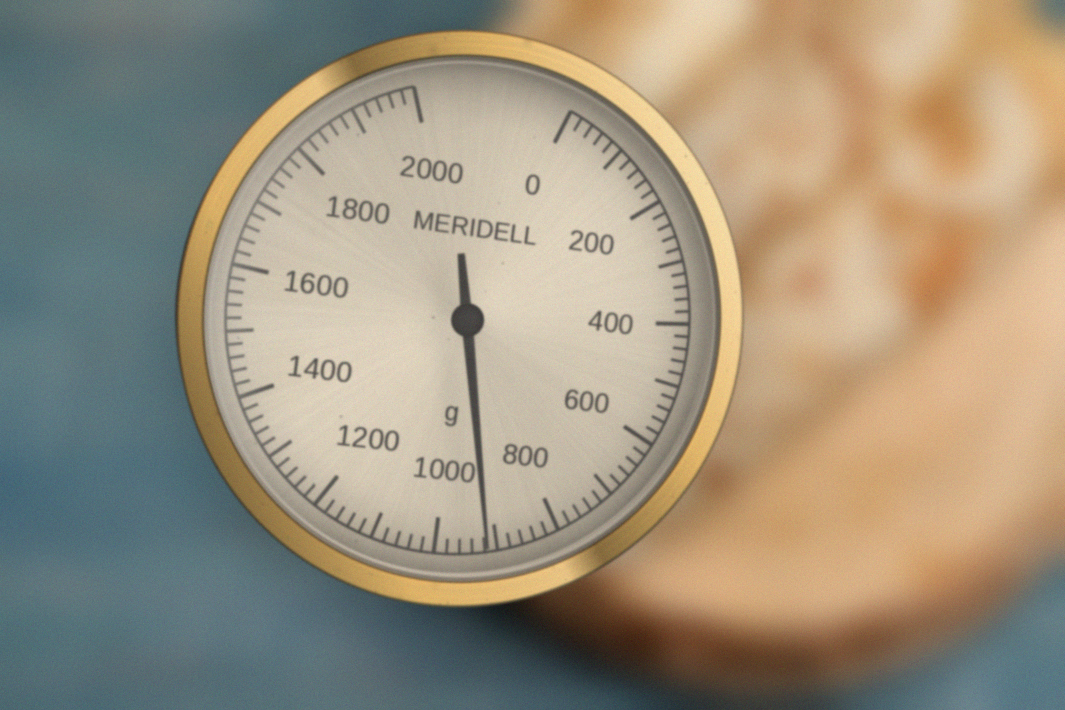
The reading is 920 g
